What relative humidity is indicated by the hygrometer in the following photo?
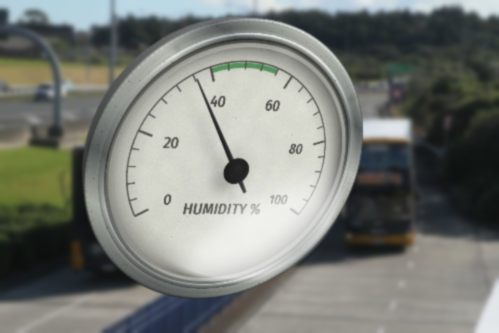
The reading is 36 %
